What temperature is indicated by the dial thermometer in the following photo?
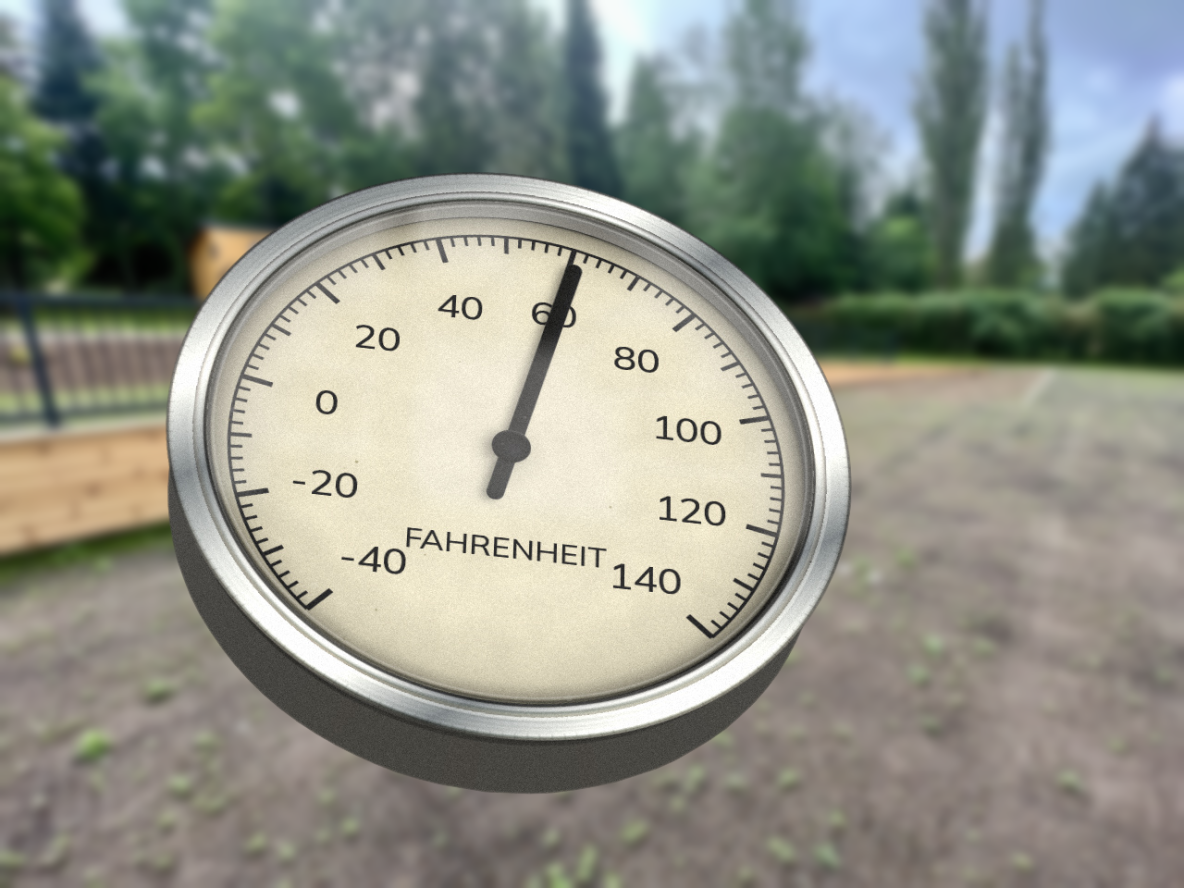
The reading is 61 °F
